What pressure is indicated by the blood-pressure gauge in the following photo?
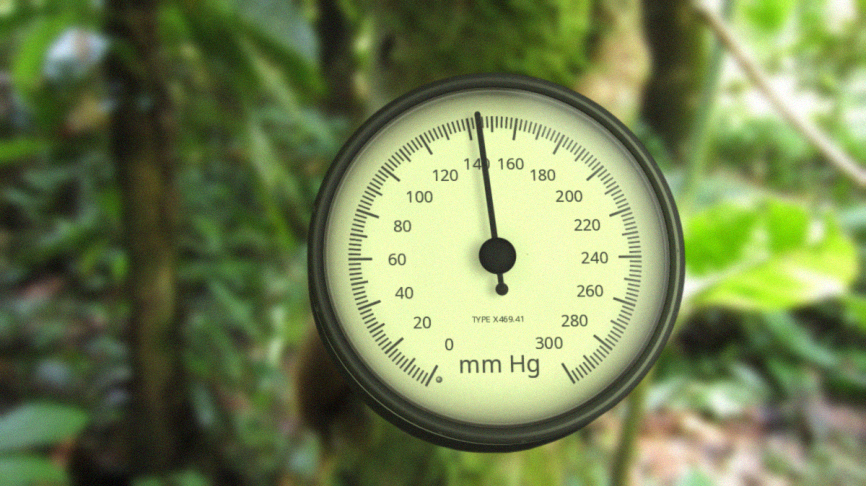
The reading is 144 mmHg
